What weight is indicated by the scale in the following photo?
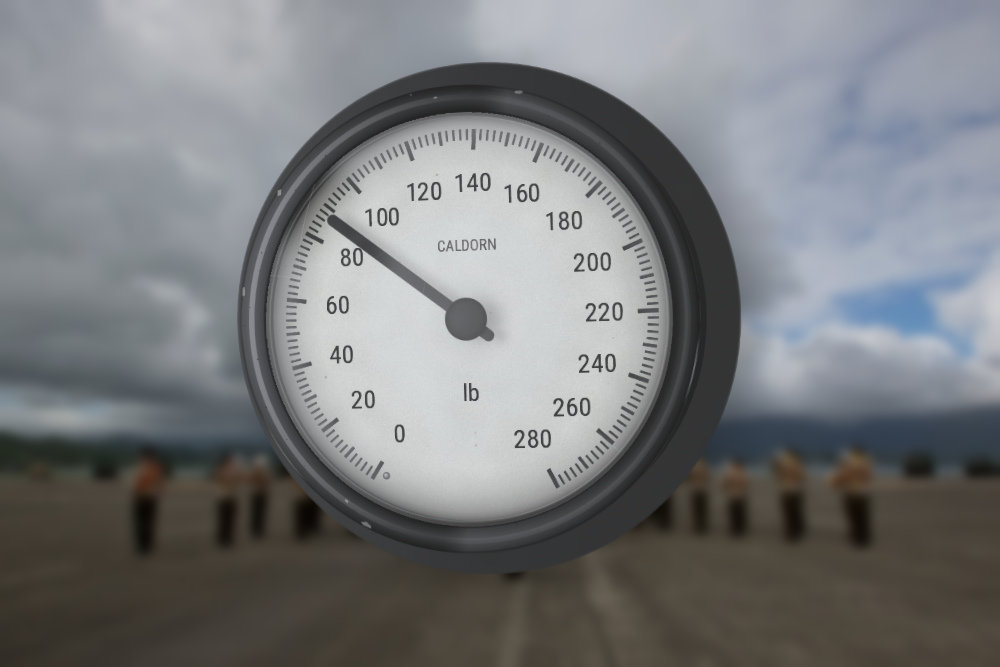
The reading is 88 lb
